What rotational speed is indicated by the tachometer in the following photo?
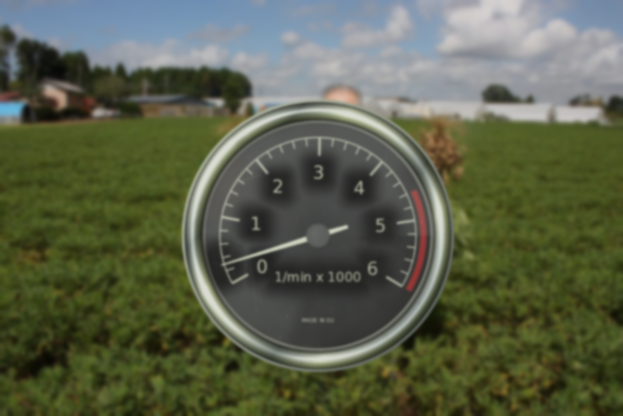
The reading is 300 rpm
